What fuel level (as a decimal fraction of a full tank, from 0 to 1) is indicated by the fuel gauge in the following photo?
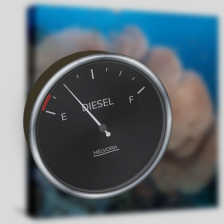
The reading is 0.25
